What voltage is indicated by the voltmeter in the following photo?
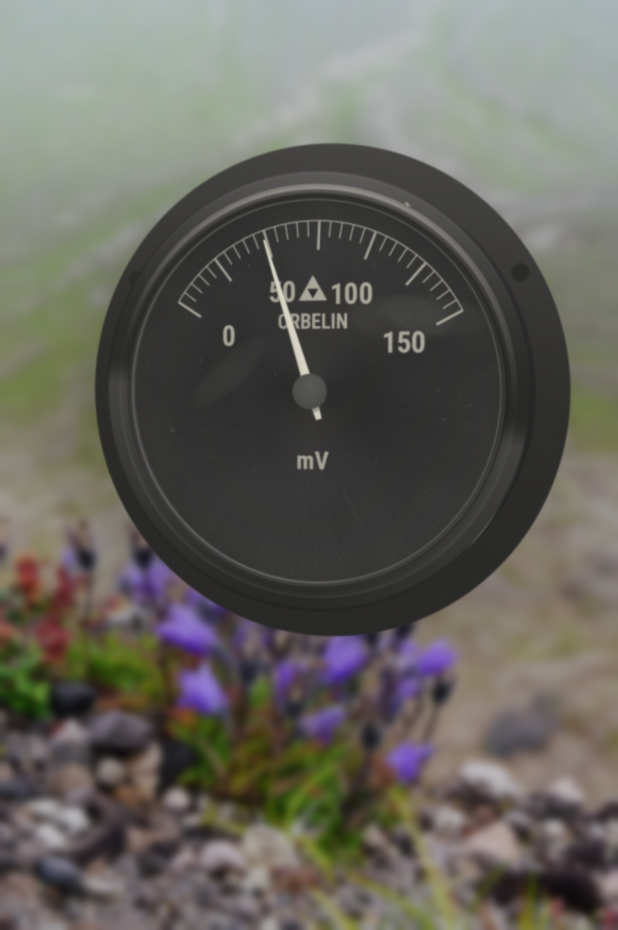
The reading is 50 mV
